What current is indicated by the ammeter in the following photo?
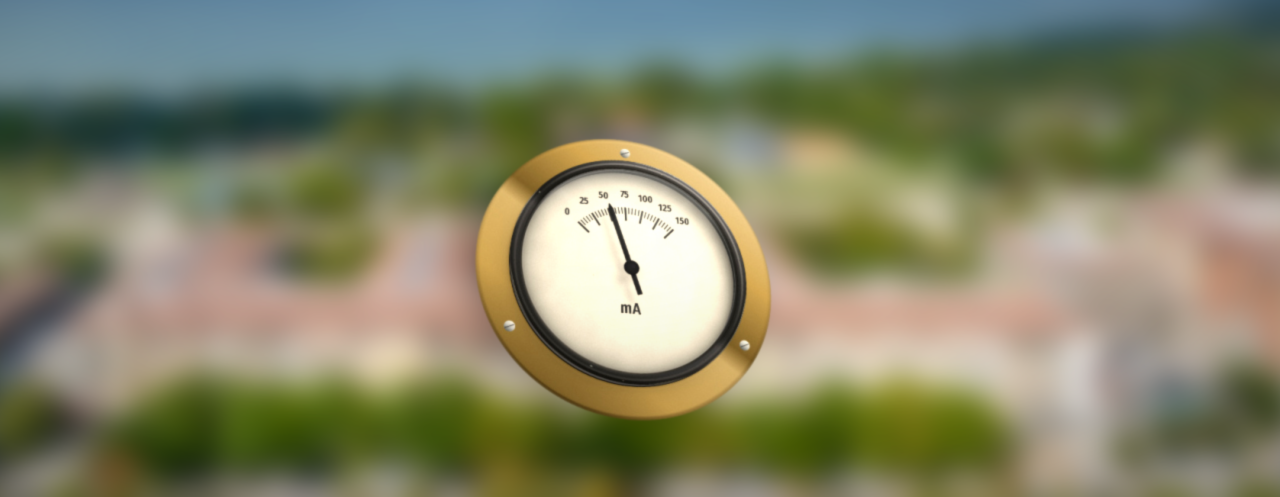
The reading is 50 mA
